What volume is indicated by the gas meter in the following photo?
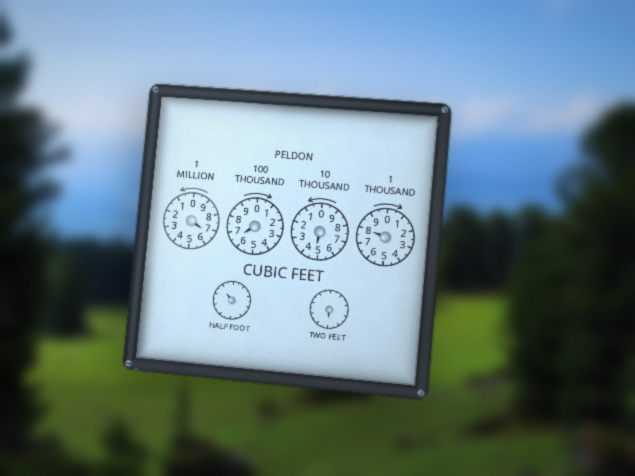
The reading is 664800 ft³
